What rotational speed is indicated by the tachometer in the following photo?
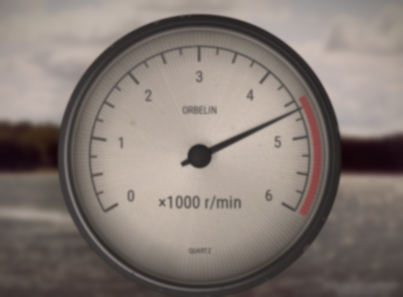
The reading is 4625 rpm
